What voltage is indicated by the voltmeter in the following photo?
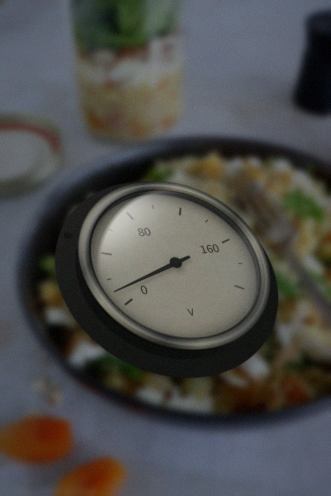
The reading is 10 V
